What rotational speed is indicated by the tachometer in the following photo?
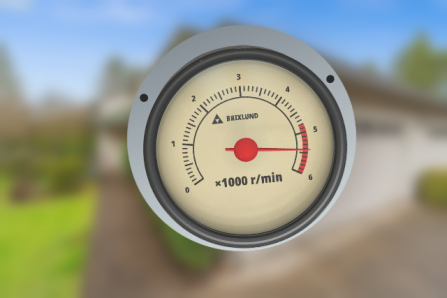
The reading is 5400 rpm
